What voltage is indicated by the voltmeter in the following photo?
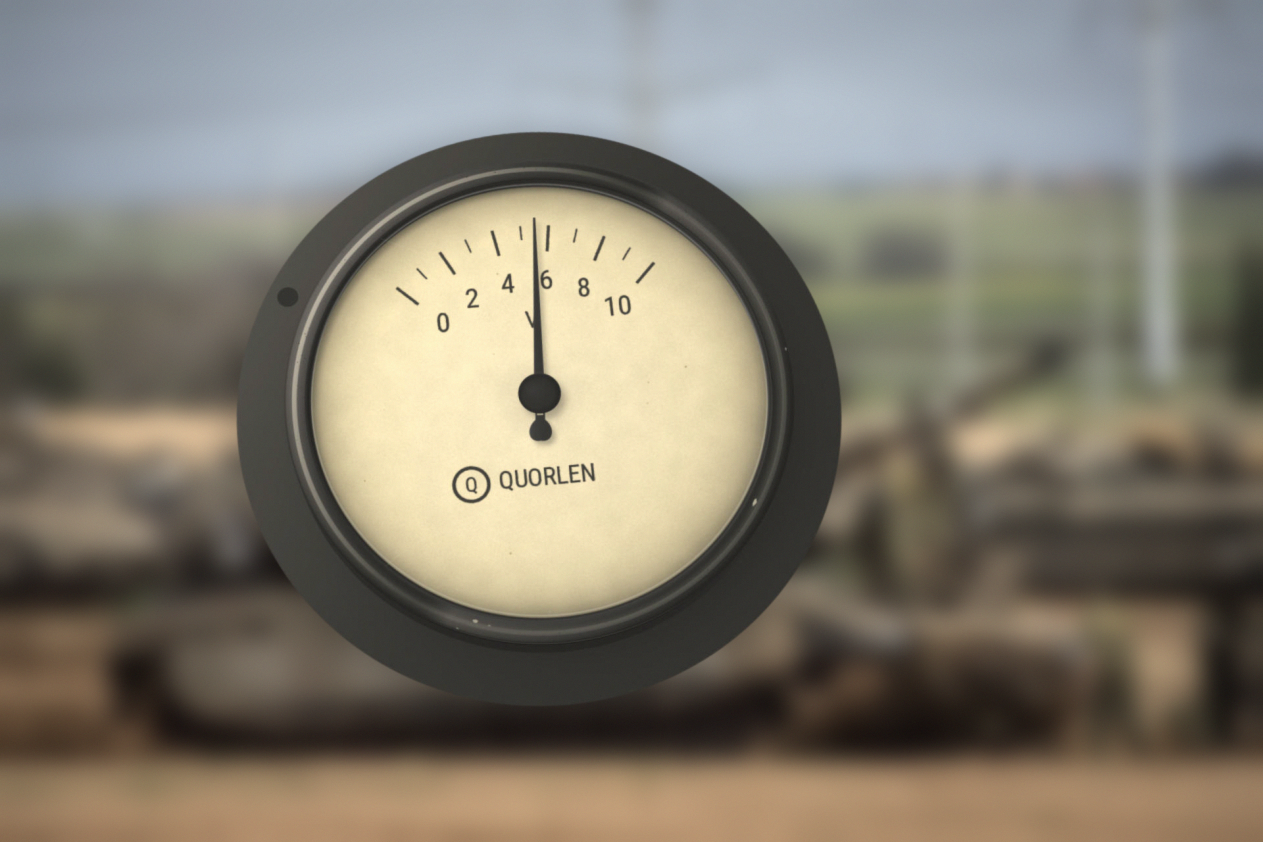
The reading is 5.5 V
